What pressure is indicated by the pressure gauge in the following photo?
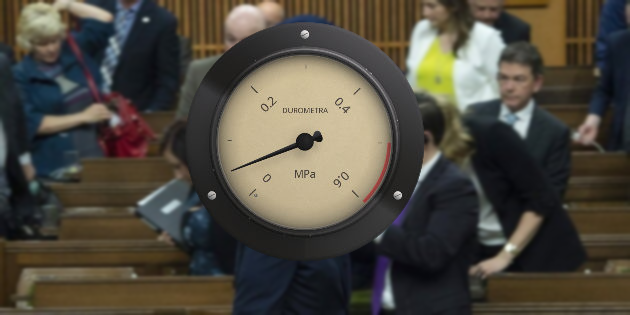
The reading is 0.05 MPa
